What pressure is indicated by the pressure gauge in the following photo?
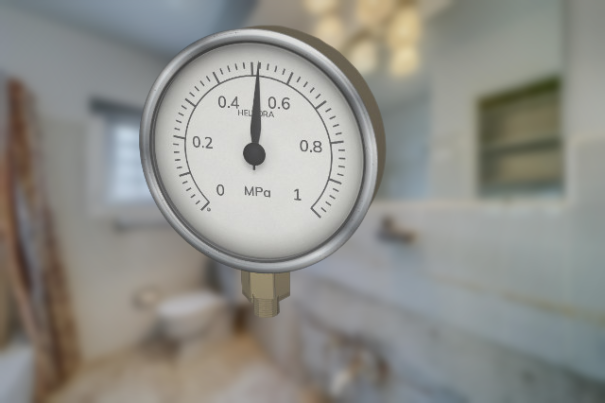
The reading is 0.52 MPa
